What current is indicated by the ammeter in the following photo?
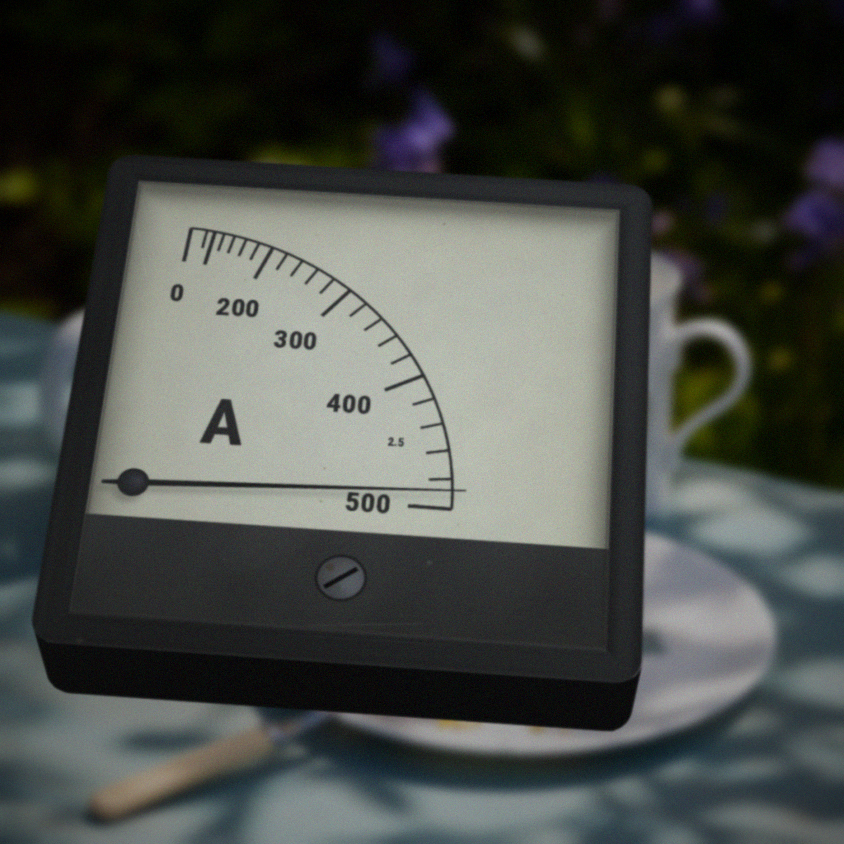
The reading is 490 A
